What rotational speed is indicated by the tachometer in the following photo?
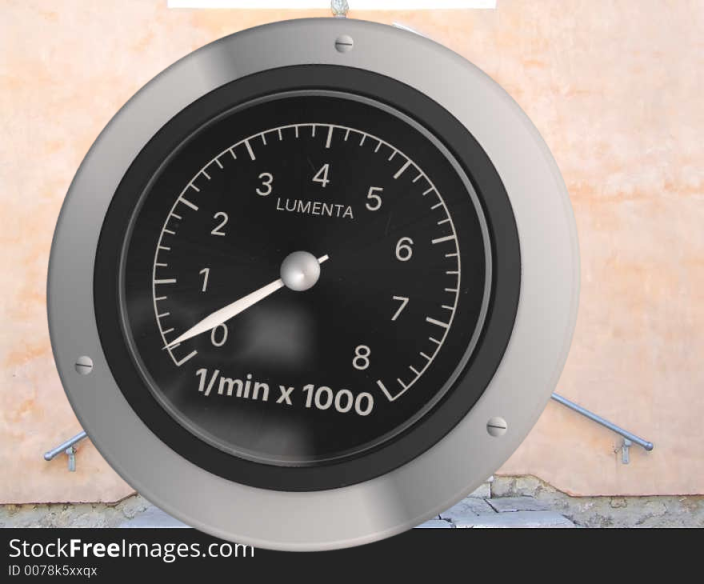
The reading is 200 rpm
